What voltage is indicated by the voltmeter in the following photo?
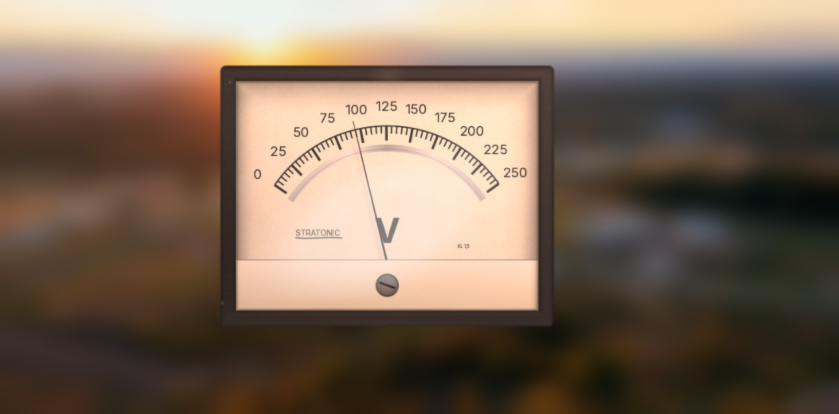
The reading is 95 V
